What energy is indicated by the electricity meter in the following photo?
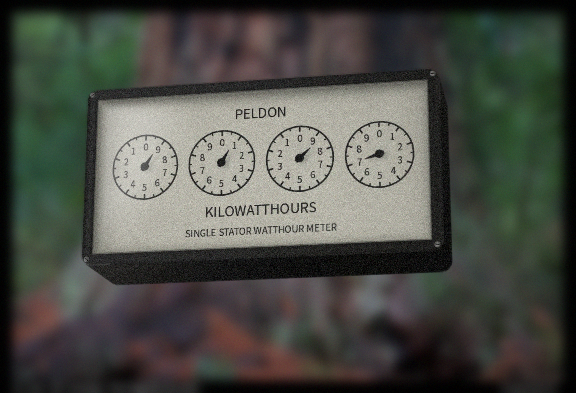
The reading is 9087 kWh
